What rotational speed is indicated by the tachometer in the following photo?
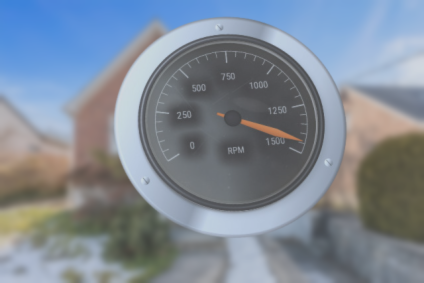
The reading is 1450 rpm
